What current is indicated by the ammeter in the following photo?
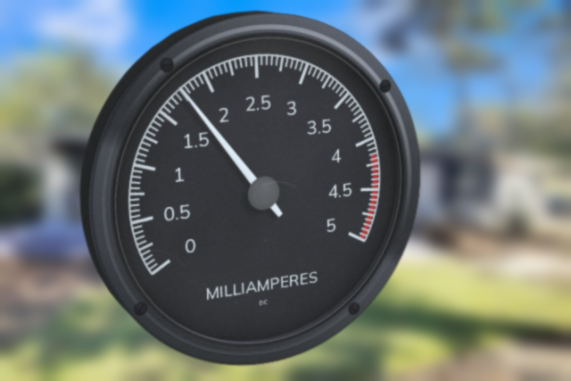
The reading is 1.75 mA
